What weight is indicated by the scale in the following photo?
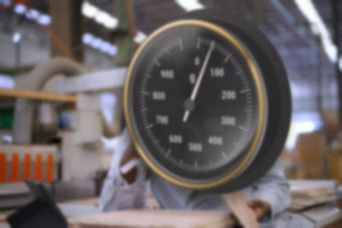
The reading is 50 g
